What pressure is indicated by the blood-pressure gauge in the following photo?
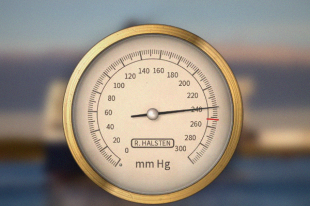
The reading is 240 mmHg
